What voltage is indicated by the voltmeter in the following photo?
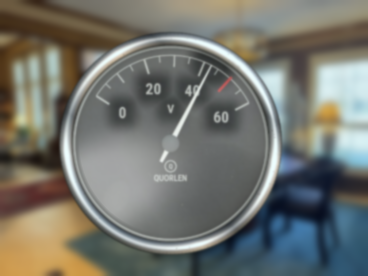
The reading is 42.5 V
